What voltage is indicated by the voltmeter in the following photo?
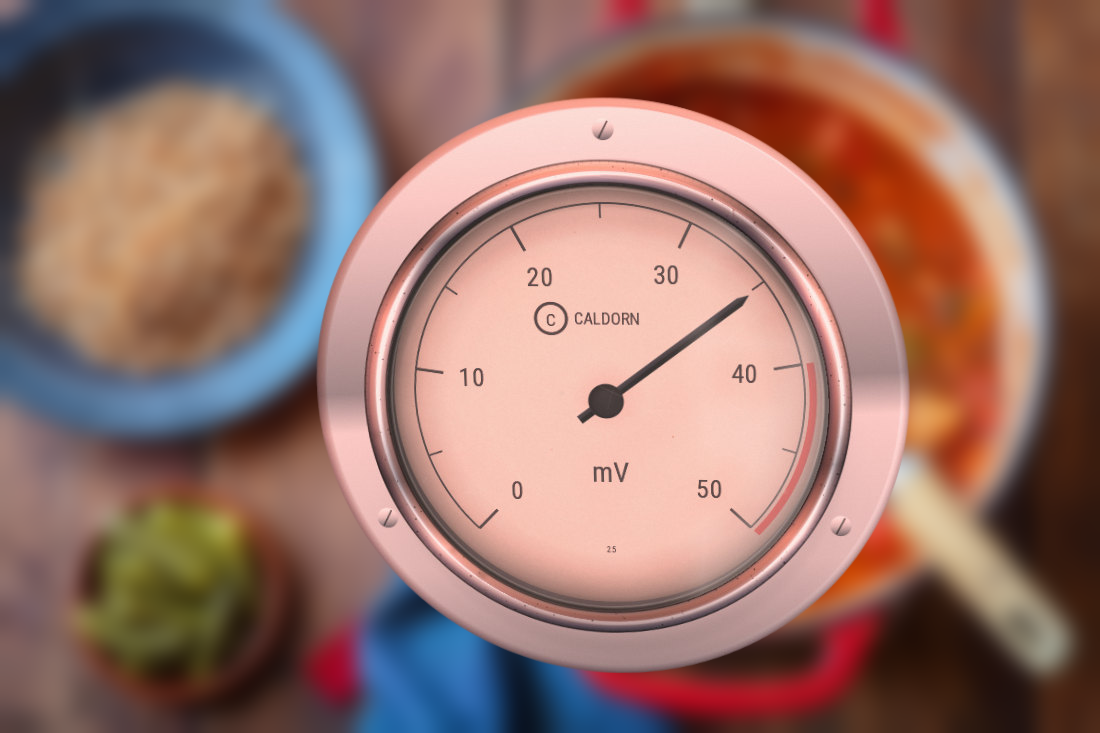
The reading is 35 mV
